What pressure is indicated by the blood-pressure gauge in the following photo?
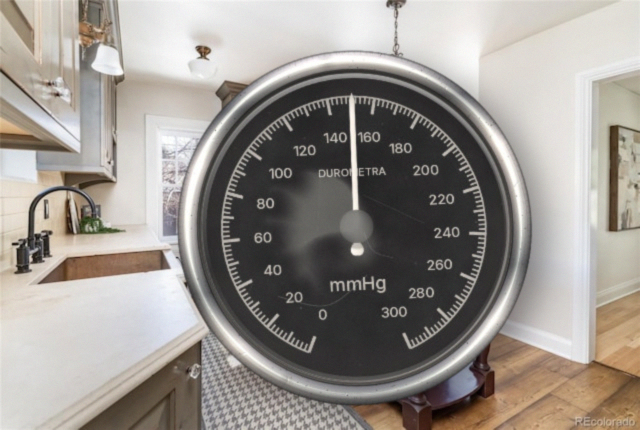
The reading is 150 mmHg
